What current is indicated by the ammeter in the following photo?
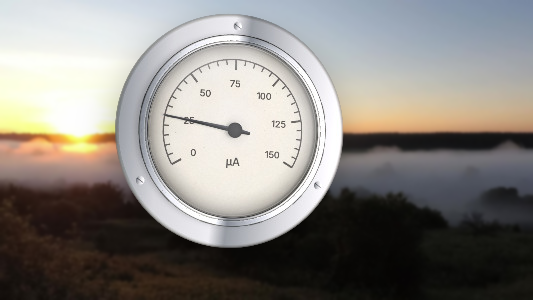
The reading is 25 µA
